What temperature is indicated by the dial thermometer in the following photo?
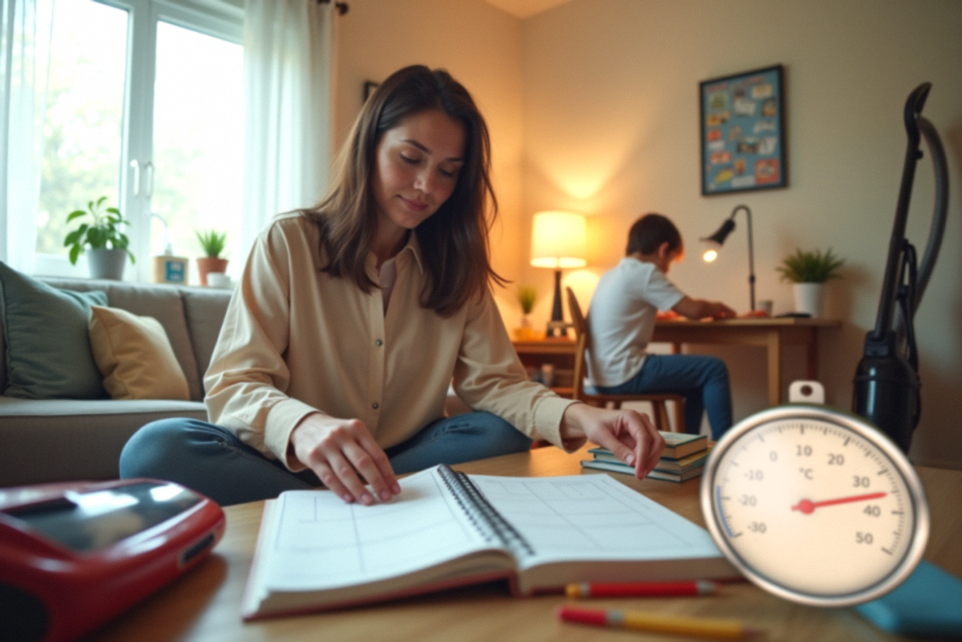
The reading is 35 °C
